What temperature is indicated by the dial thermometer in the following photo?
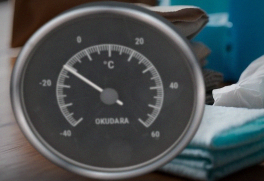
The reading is -10 °C
